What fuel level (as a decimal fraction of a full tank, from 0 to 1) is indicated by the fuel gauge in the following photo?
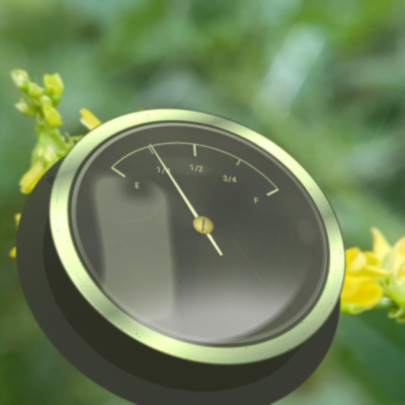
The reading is 0.25
